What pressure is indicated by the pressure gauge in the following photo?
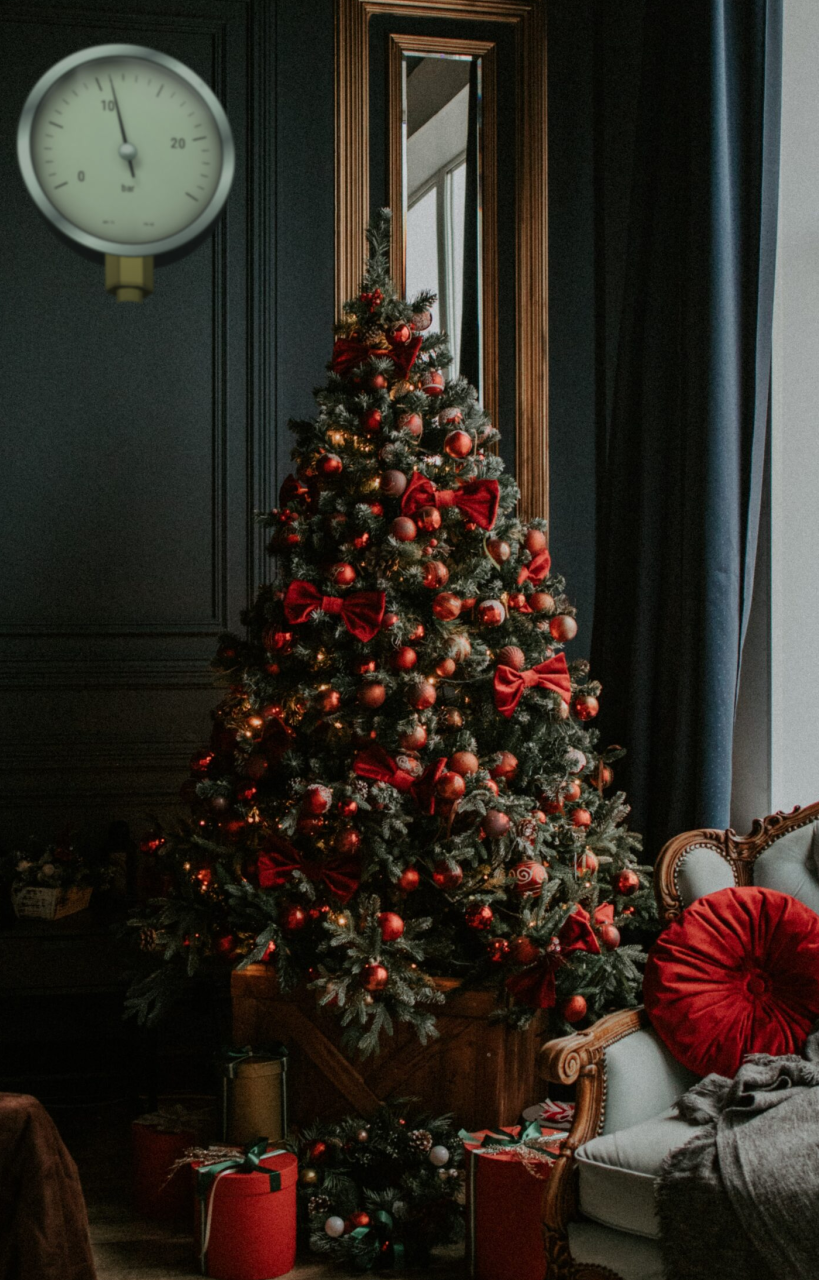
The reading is 11 bar
